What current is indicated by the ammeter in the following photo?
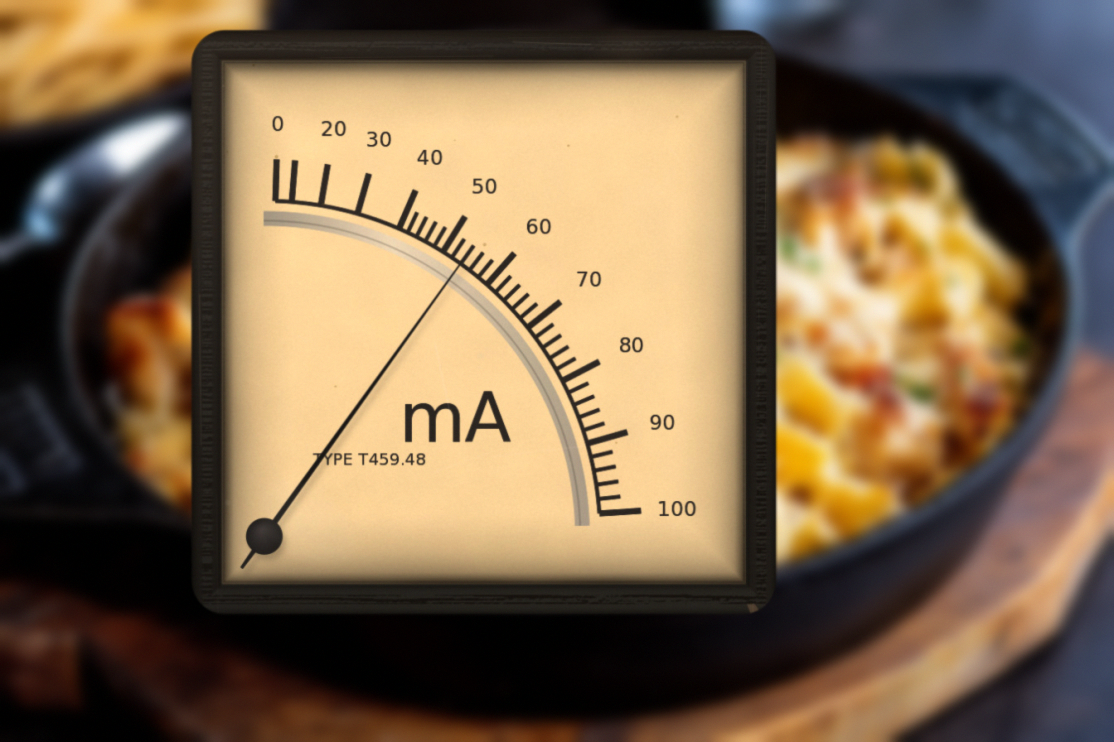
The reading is 54 mA
